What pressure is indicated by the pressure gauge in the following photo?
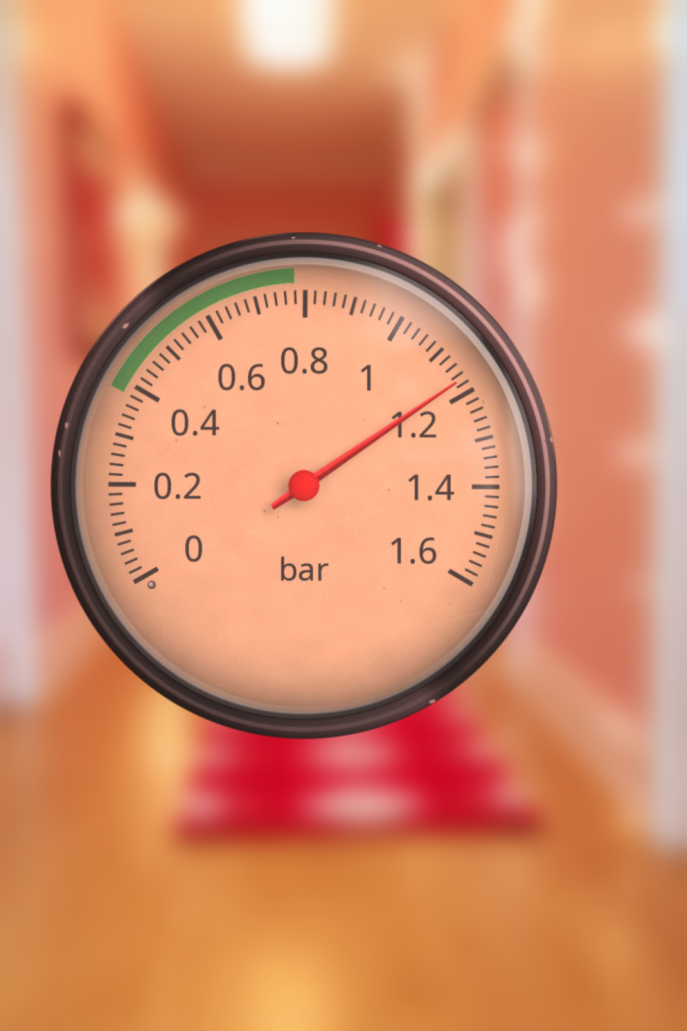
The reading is 1.17 bar
